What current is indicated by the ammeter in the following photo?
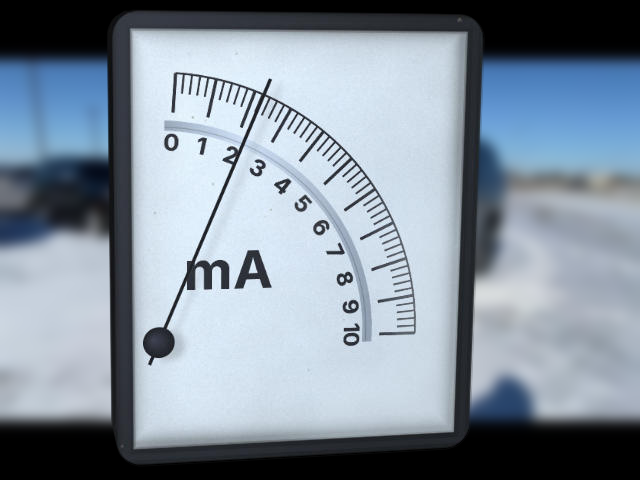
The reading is 2.2 mA
